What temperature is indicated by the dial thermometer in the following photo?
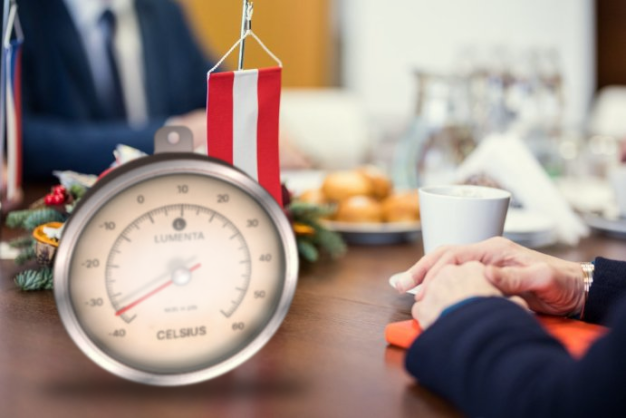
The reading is -35 °C
